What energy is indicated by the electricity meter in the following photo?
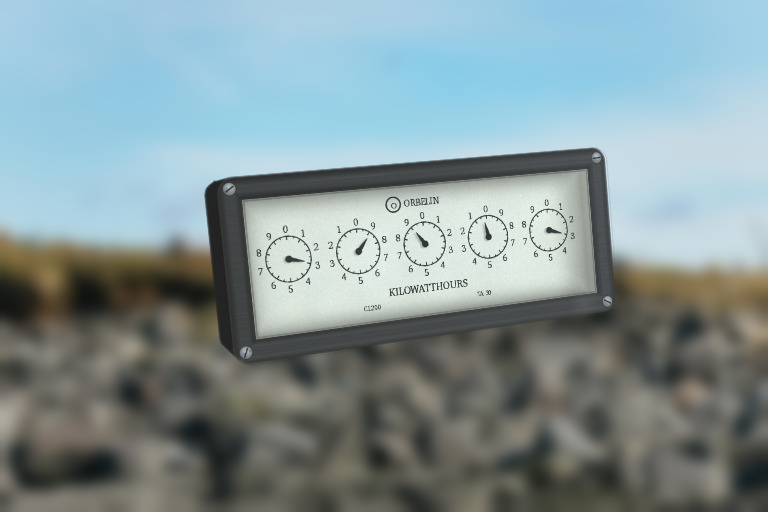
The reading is 28903 kWh
